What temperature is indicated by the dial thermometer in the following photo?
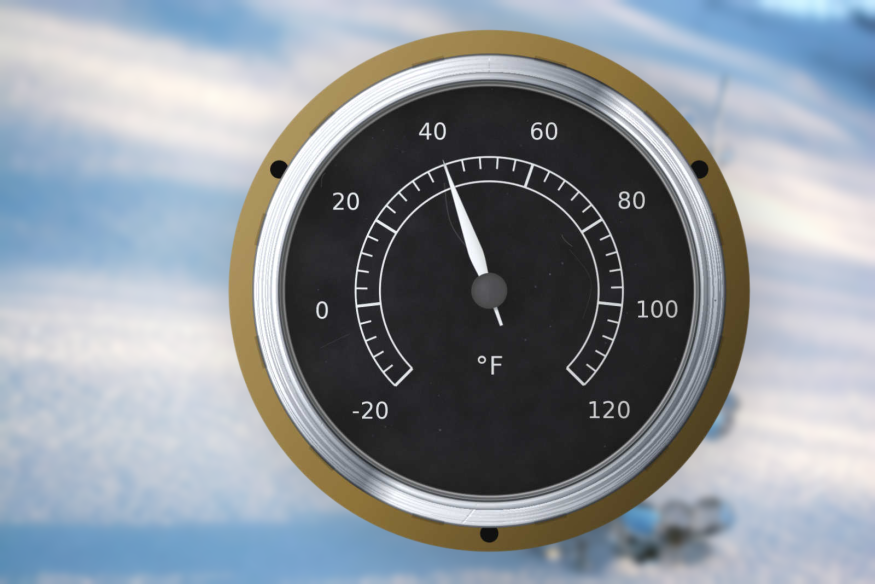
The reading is 40 °F
